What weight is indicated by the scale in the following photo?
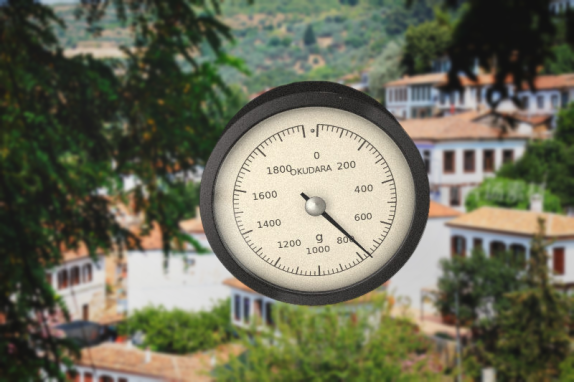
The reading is 760 g
